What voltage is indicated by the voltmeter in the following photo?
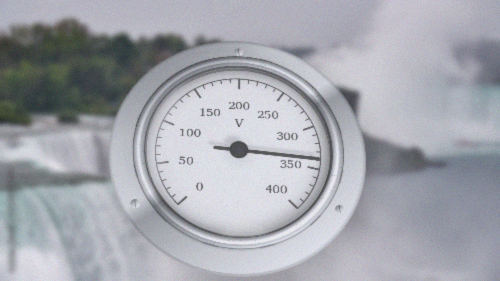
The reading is 340 V
